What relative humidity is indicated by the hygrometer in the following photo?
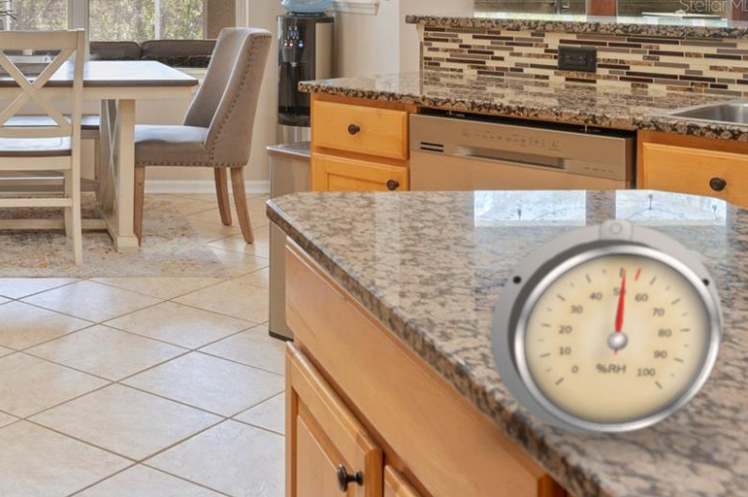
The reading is 50 %
